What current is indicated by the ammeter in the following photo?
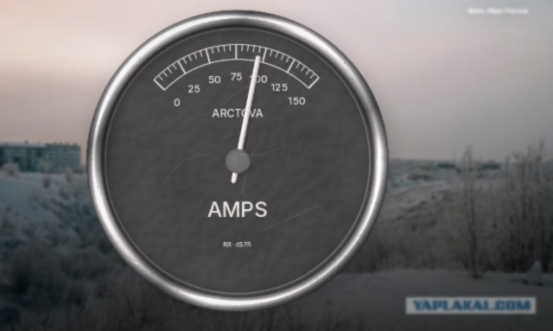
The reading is 95 A
